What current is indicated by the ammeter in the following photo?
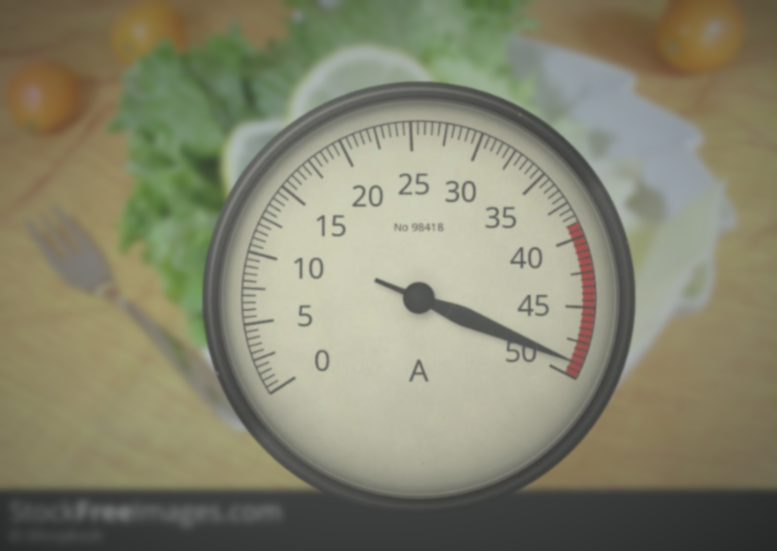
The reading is 49 A
